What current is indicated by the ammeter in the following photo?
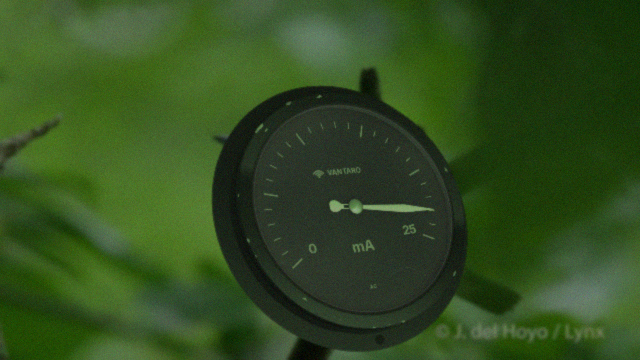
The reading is 23 mA
